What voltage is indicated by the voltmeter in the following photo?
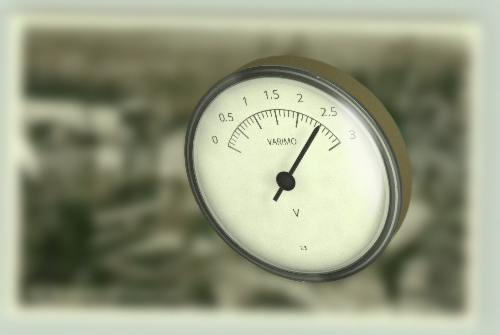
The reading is 2.5 V
